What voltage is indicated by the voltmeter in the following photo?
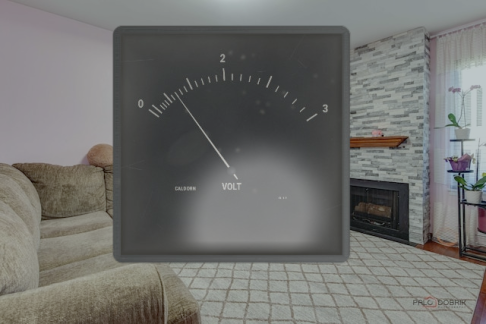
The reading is 1.2 V
